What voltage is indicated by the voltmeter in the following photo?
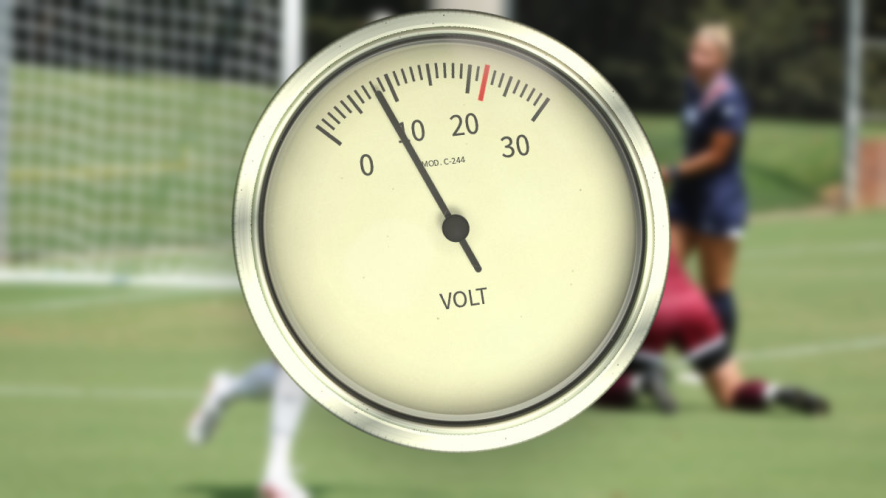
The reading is 8 V
